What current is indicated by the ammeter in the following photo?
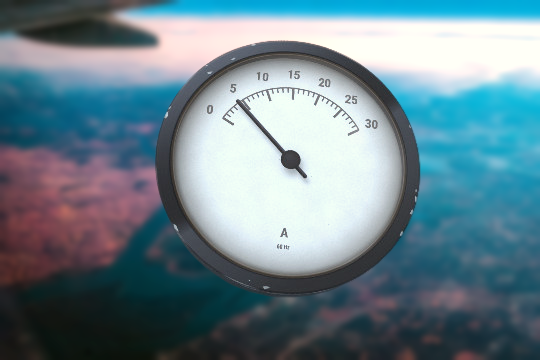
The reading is 4 A
